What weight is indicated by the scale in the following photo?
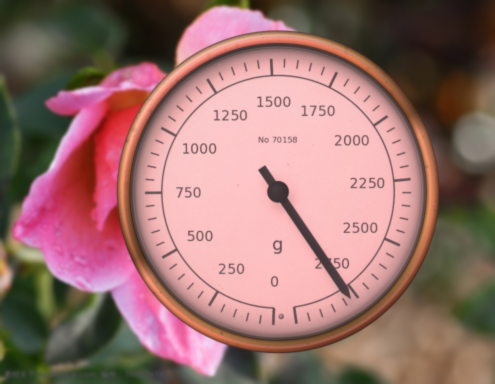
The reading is 2775 g
